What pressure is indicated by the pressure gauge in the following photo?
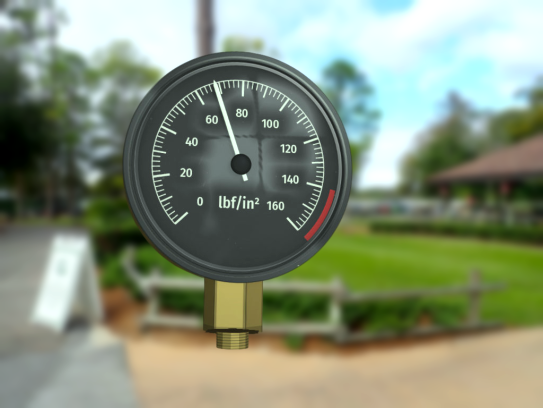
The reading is 68 psi
